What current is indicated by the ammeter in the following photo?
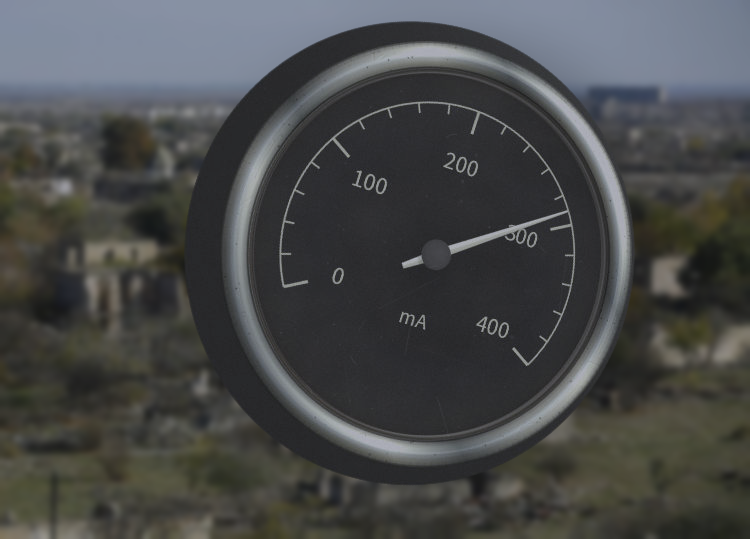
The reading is 290 mA
